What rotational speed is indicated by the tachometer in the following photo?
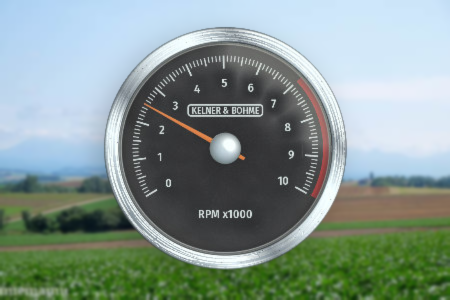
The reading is 2500 rpm
